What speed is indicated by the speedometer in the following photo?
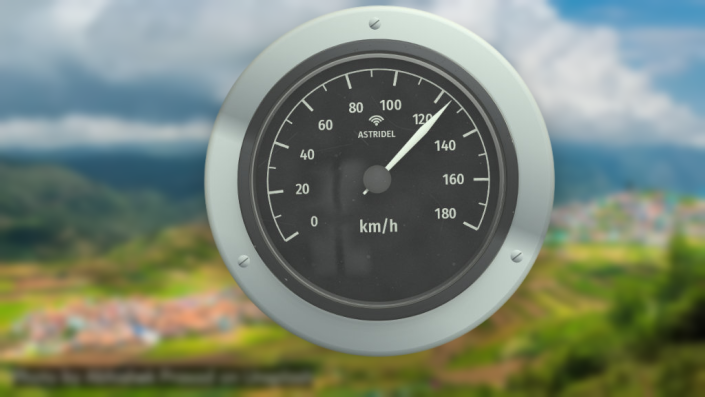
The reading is 125 km/h
